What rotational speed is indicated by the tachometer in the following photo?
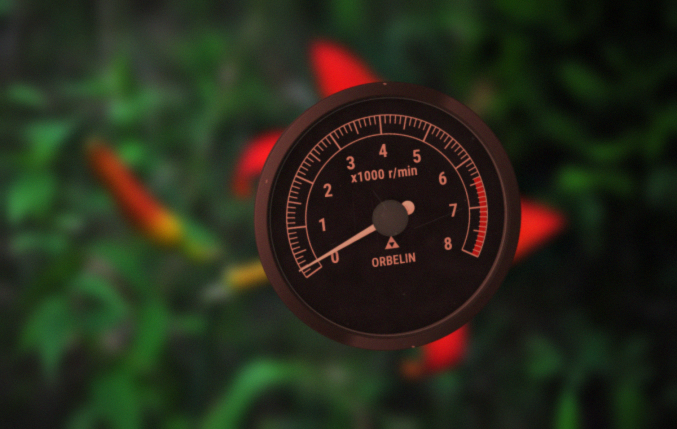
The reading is 200 rpm
